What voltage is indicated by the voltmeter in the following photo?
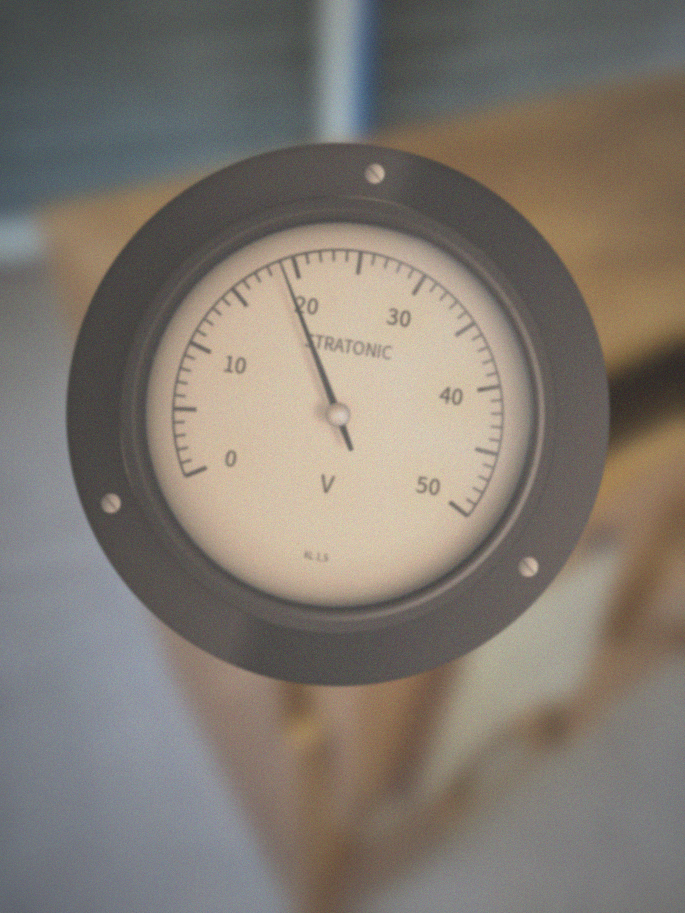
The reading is 19 V
